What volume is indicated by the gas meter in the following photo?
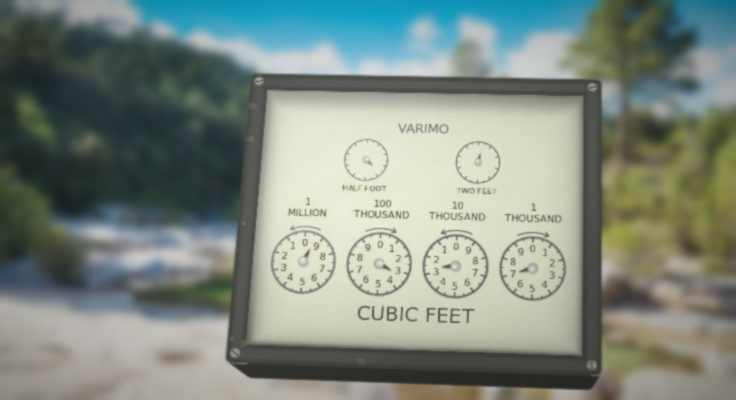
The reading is 932700 ft³
